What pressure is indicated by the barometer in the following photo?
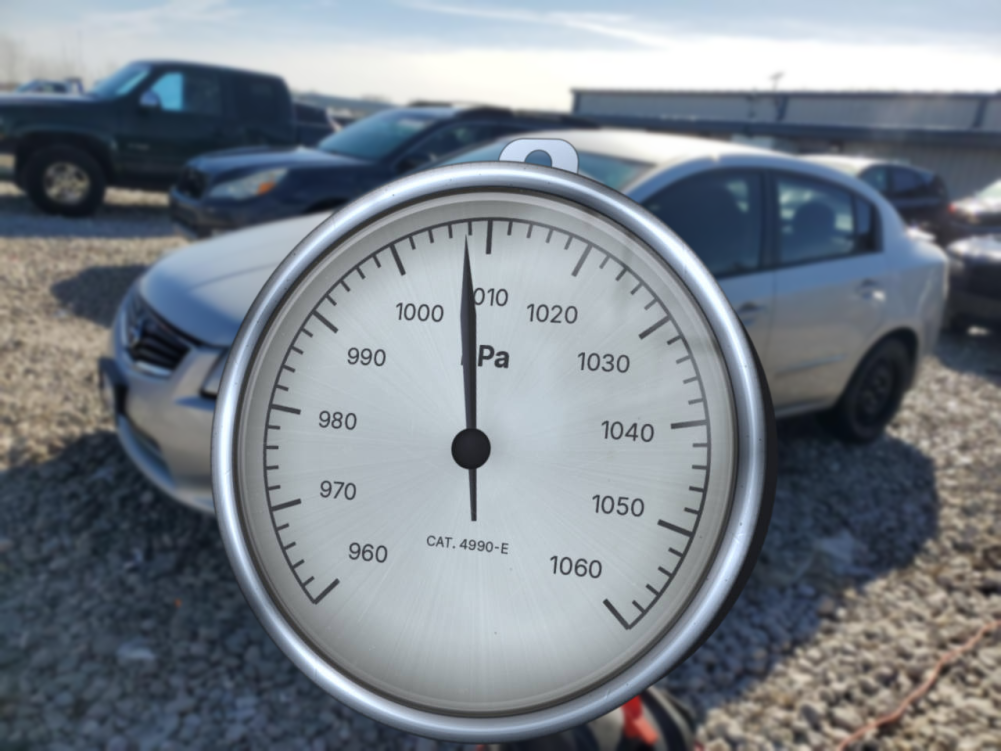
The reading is 1008 hPa
